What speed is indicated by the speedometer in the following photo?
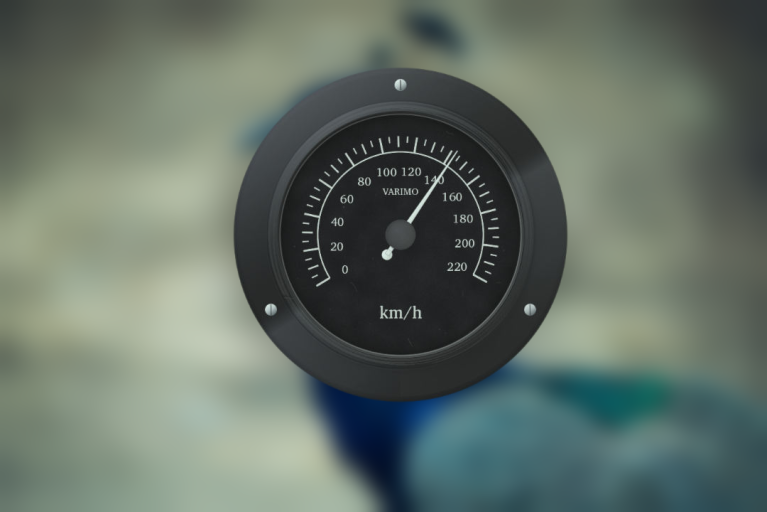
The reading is 142.5 km/h
